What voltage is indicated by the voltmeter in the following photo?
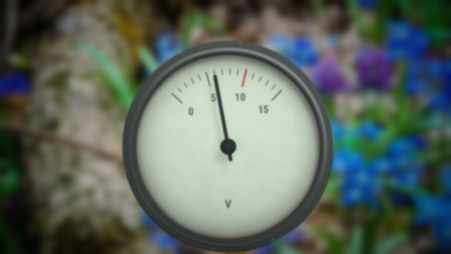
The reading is 6 V
